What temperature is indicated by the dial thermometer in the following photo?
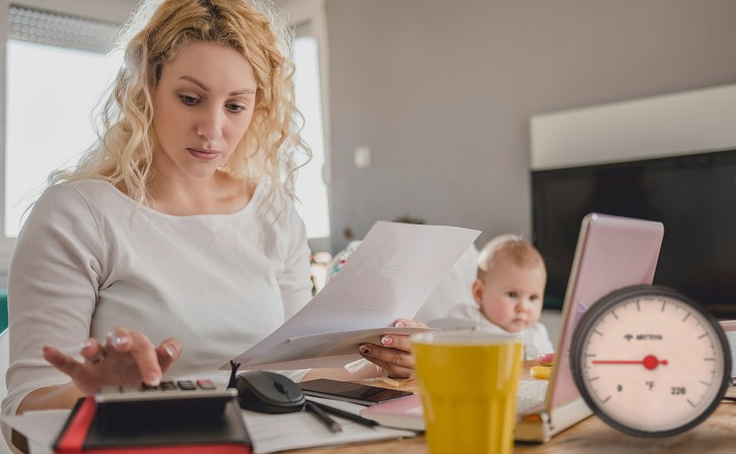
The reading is 35 °F
